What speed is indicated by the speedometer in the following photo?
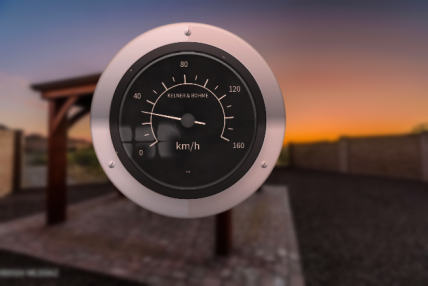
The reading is 30 km/h
